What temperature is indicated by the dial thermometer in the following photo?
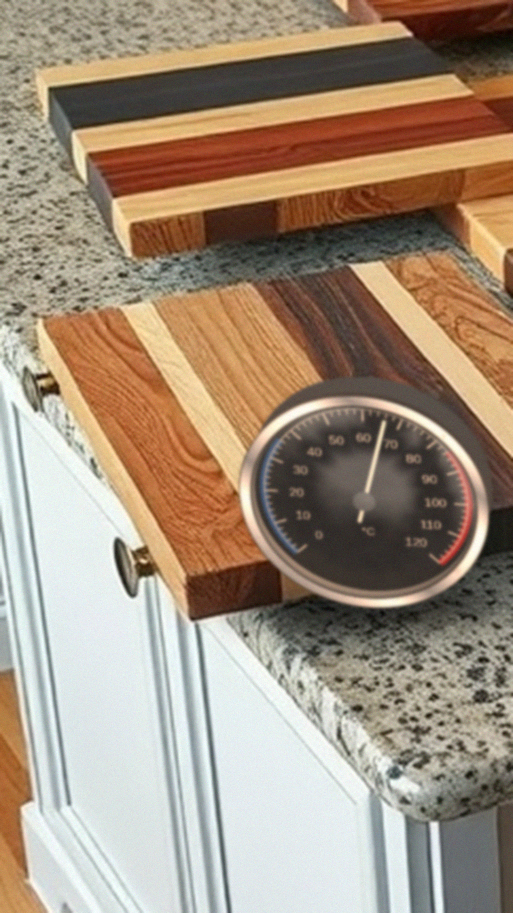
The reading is 66 °C
